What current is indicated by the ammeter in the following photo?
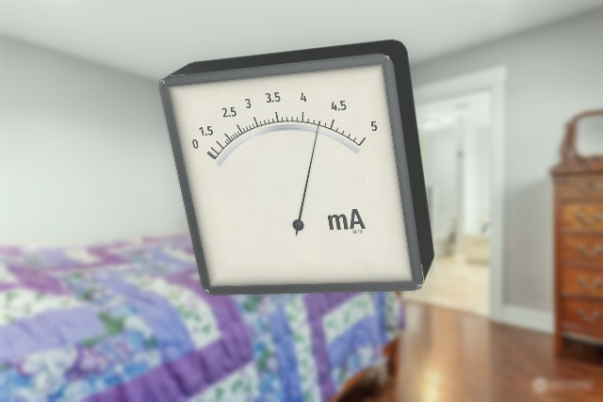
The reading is 4.3 mA
